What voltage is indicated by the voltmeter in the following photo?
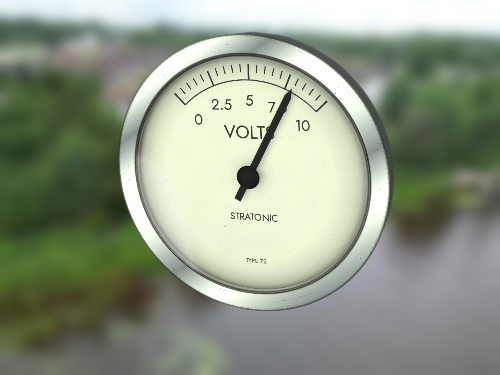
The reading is 8 V
